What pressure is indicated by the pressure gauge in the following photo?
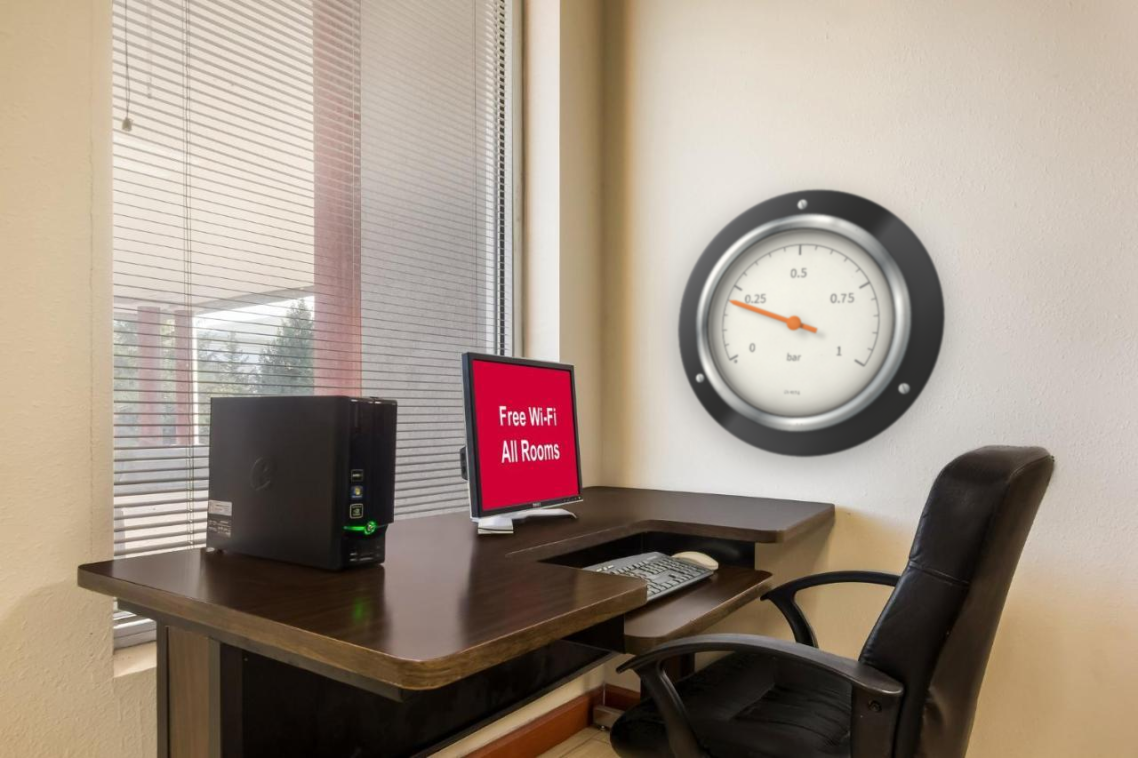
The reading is 0.2 bar
